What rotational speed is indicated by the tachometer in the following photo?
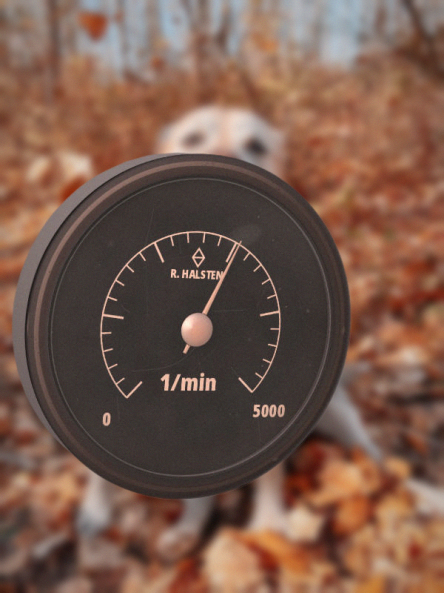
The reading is 3000 rpm
